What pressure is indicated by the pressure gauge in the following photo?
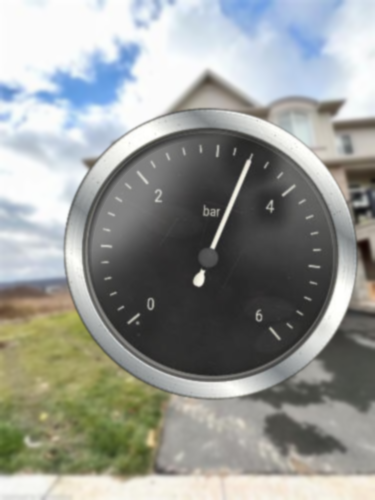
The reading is 3.4 bar
